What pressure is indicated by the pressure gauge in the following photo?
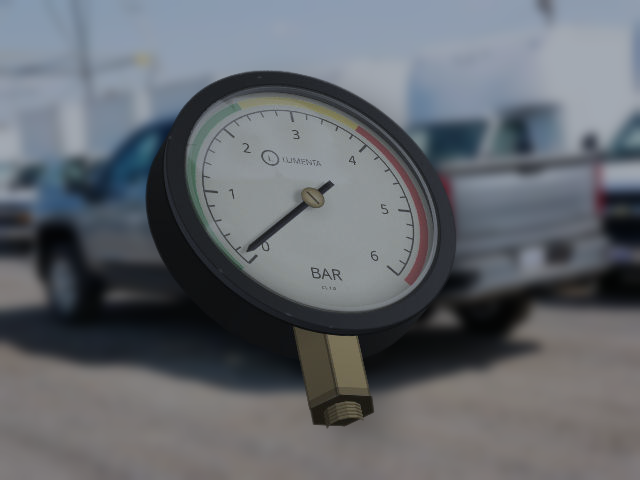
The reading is 0.1 bar
